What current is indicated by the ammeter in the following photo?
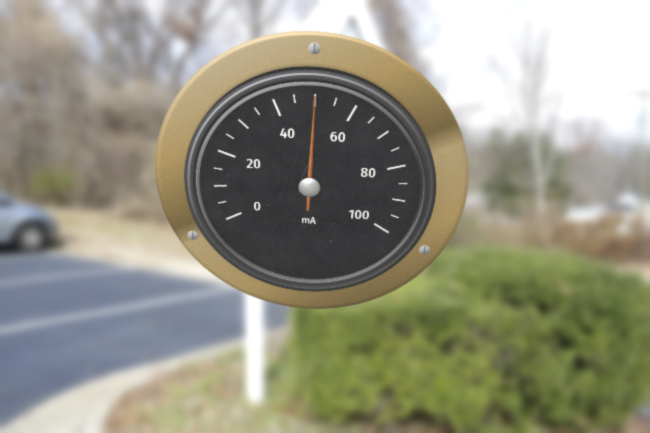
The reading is 50 mA
